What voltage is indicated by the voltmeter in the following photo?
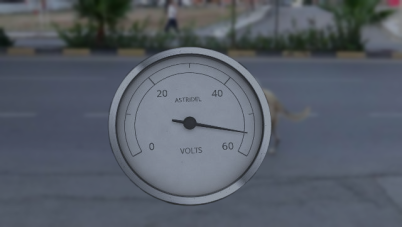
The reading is 55 V
